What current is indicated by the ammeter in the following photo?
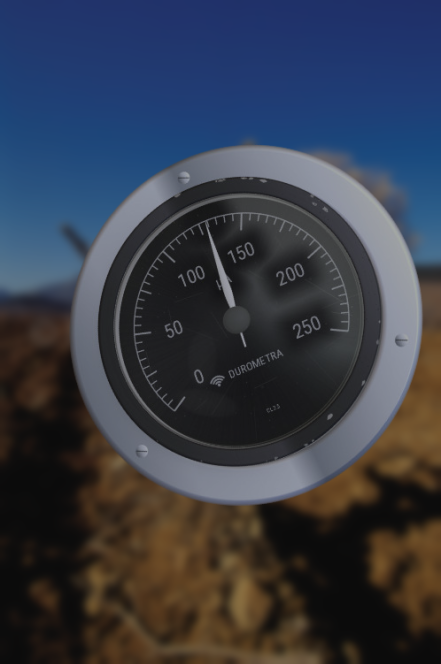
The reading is 130 µA
